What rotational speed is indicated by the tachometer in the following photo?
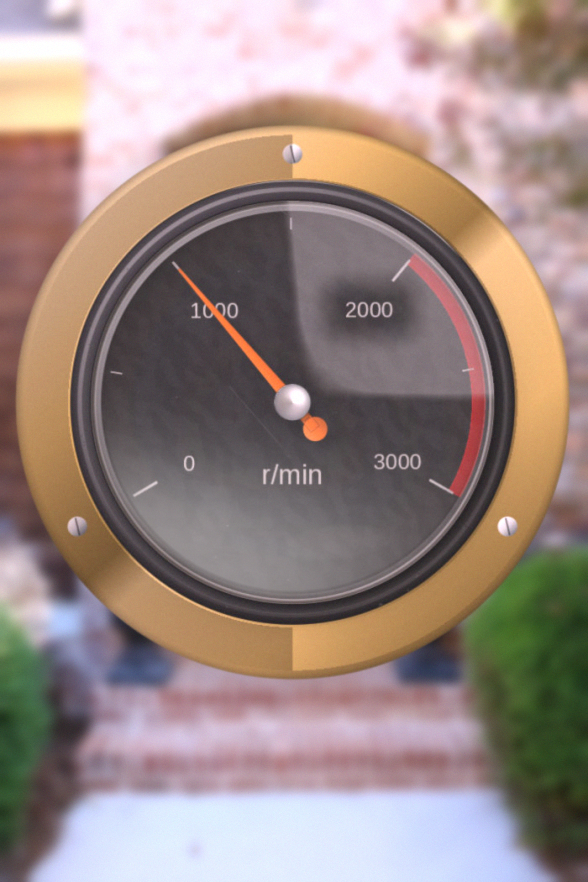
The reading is 1000 rpm
